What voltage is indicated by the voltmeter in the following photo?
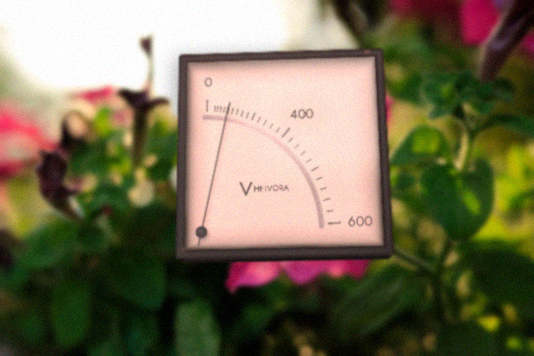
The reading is 200 V
